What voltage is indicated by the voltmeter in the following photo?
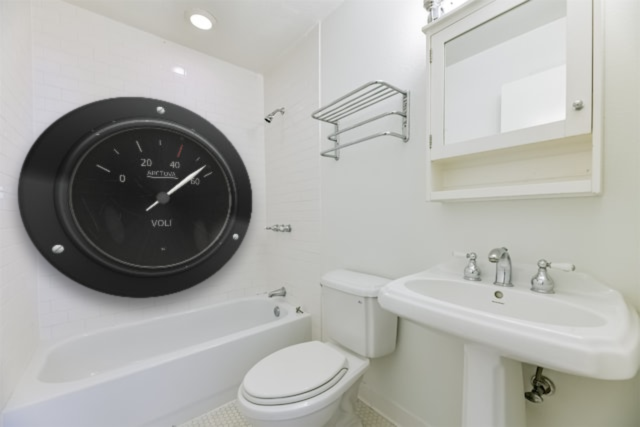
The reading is 55 V
